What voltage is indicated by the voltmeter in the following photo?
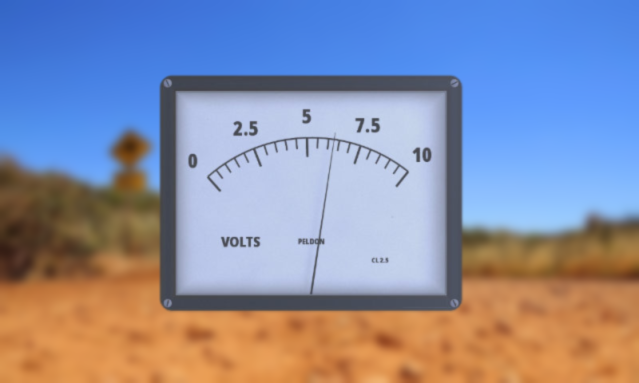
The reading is 6.25 V
